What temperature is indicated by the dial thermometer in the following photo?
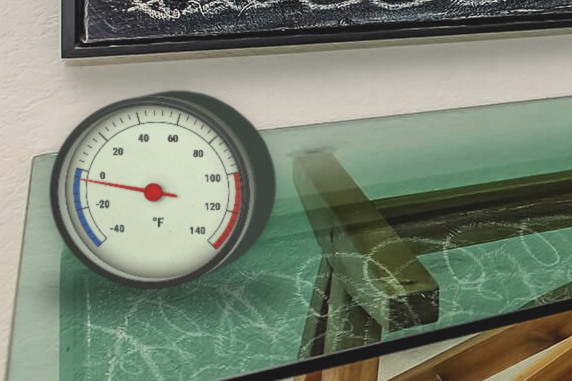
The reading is -4 °F
